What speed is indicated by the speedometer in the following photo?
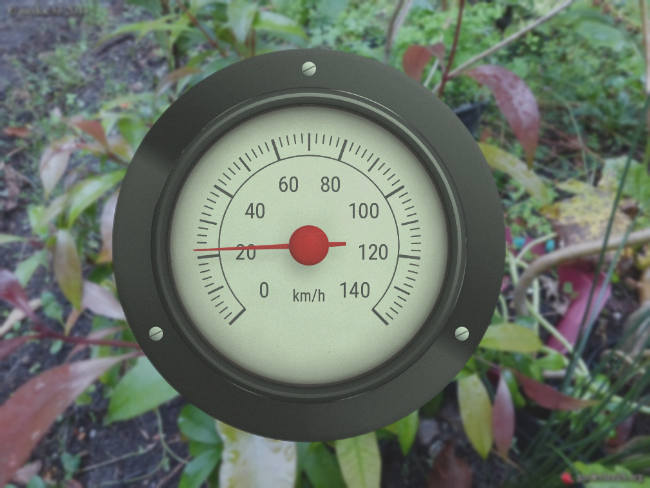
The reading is 22 km/h
